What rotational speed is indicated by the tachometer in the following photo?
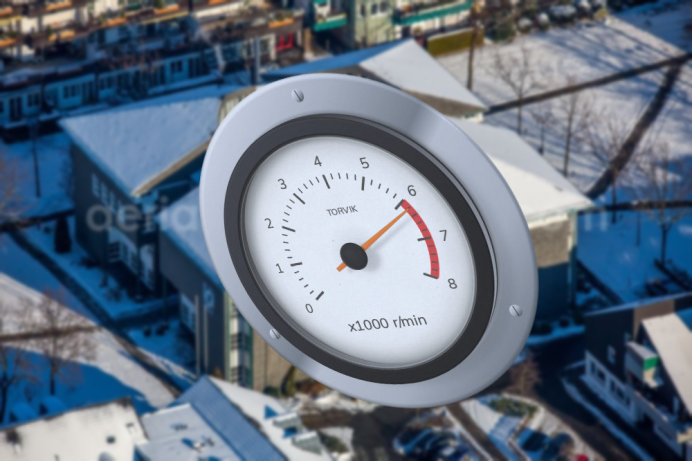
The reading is 6200 rpm
